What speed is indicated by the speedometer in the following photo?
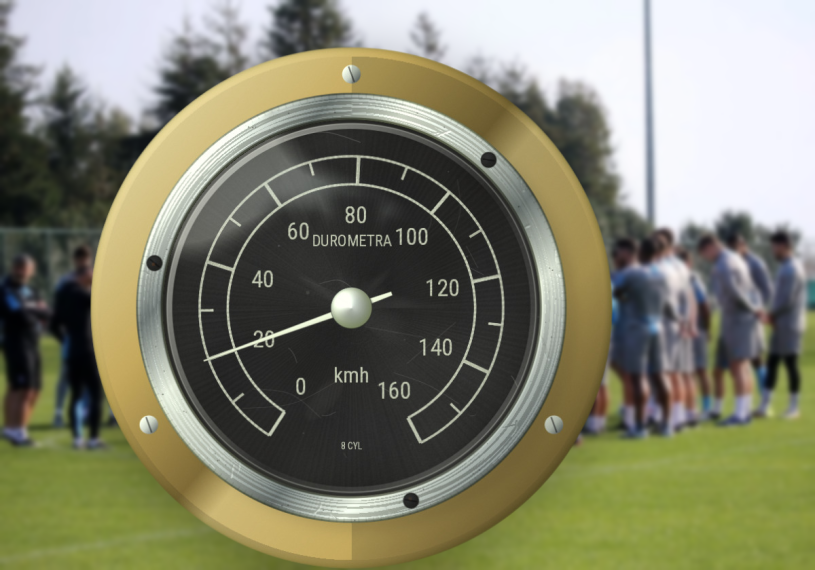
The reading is 20 km/h
